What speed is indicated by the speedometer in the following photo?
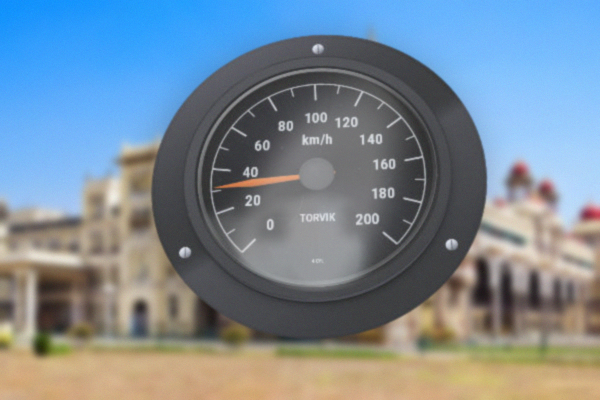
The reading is 30 km/h
